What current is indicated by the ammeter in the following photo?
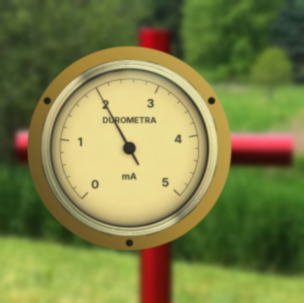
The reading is 2 mA
